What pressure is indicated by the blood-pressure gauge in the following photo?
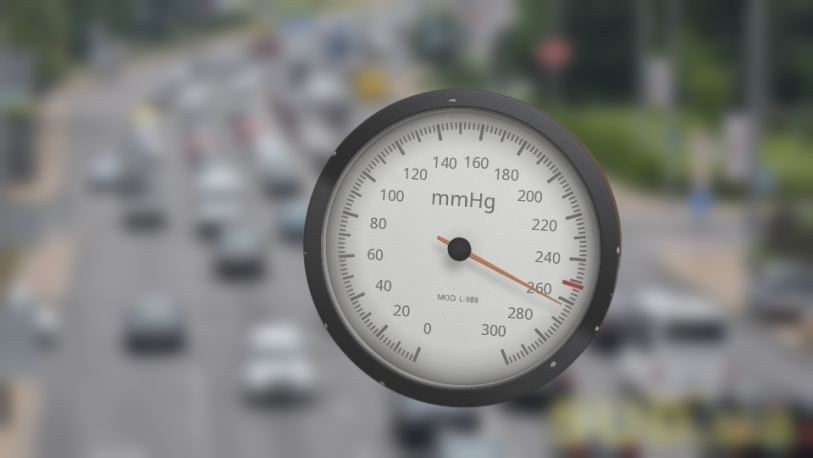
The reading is 262 mmHg
